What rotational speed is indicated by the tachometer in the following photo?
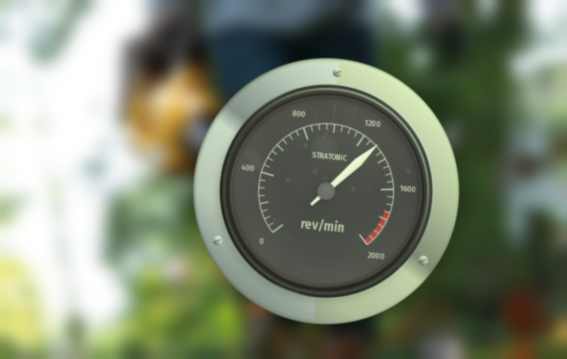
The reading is 1300 rpm
